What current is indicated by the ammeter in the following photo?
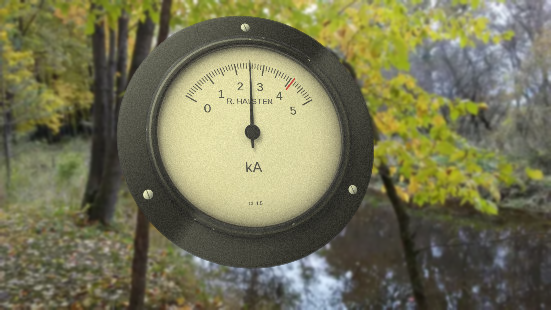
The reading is 2.5 kA
